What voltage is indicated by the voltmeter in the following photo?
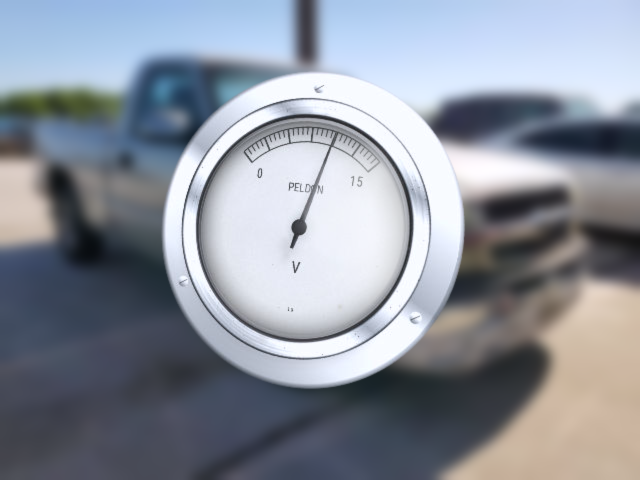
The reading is 10 V
